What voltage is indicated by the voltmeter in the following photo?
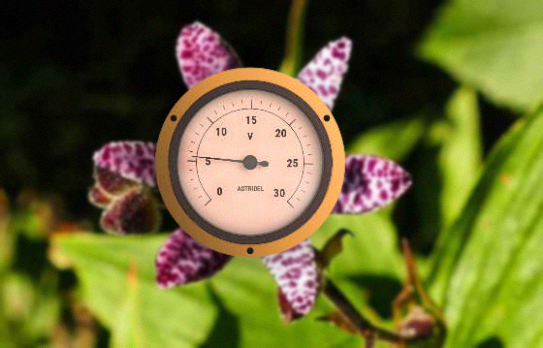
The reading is 5.5 V
